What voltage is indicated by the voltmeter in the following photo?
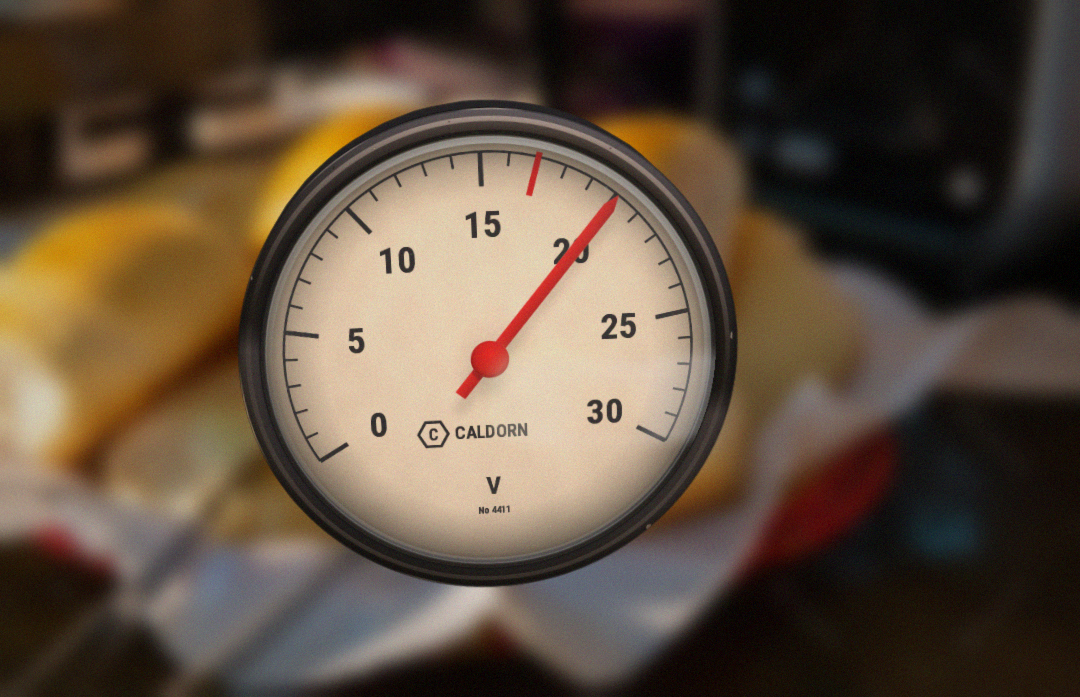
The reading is 20 V
